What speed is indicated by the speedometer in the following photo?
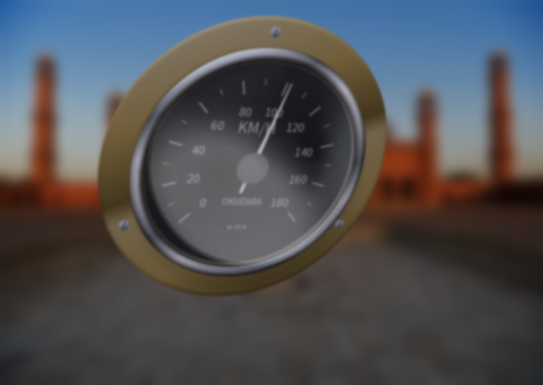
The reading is 100 km/h
